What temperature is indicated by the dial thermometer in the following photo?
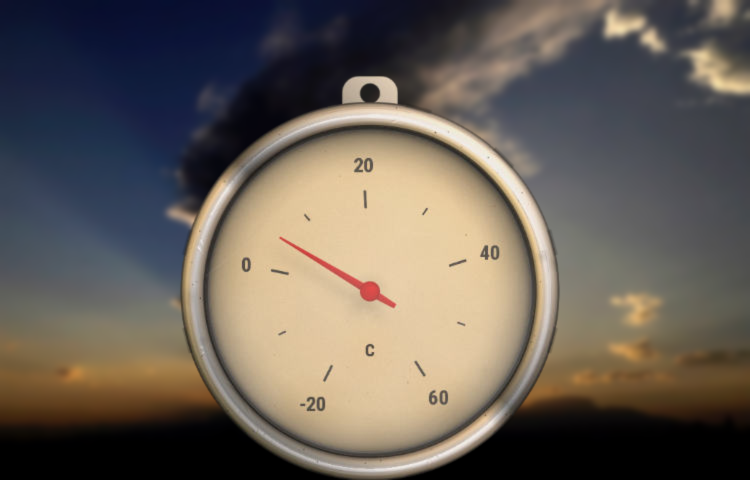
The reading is 5 °C
